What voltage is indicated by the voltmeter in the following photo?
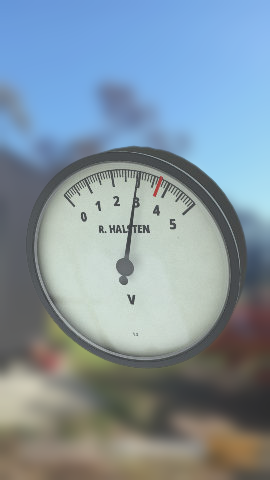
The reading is 3 V
